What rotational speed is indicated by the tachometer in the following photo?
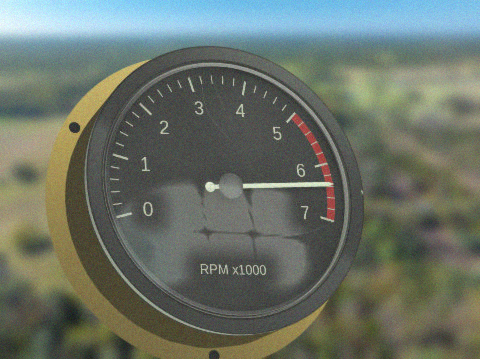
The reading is 6400 rpm
